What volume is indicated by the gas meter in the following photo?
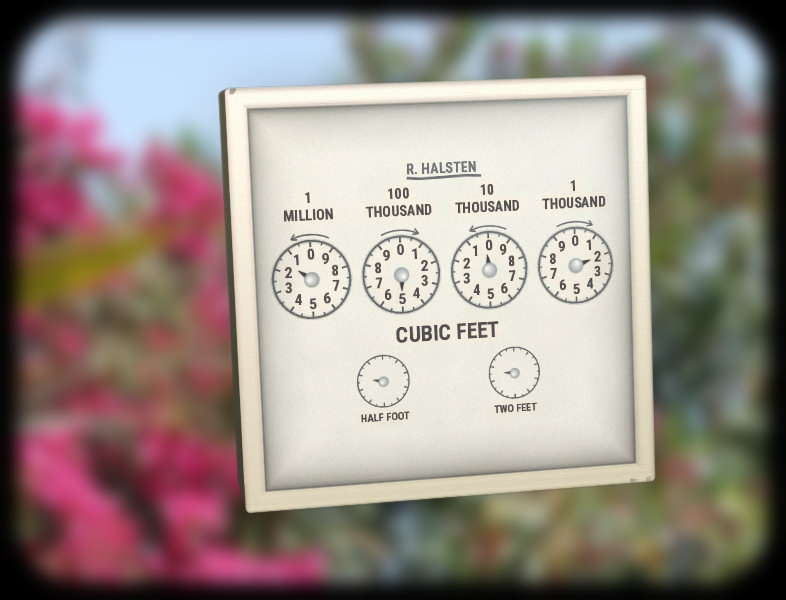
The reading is 150200 ft³
